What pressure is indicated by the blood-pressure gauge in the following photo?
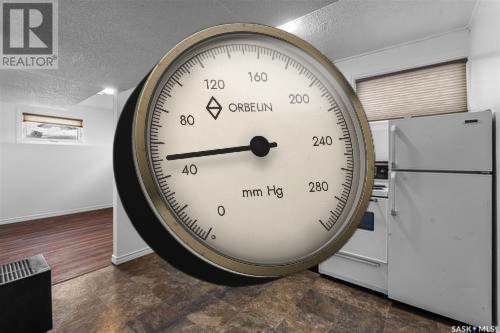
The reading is 50 mmHg
